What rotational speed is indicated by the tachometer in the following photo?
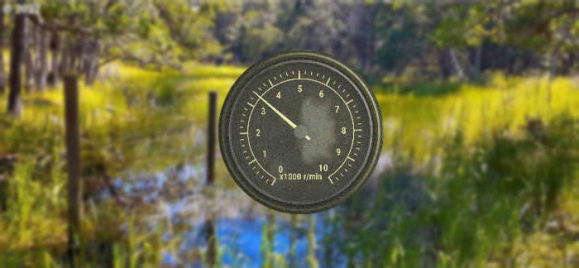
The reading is 3400 rpm
